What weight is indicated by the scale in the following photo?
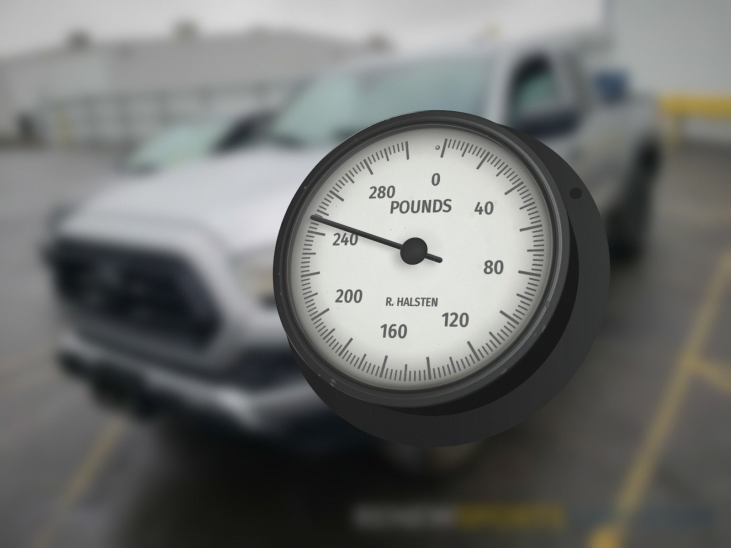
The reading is 246 lb
